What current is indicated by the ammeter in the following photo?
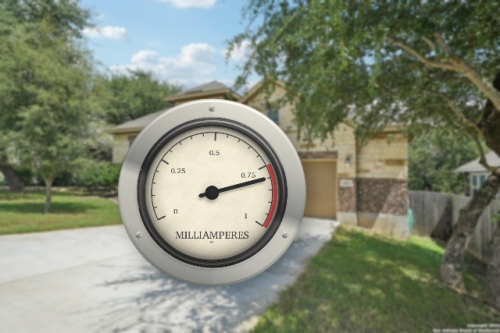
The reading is 0.8 mA
